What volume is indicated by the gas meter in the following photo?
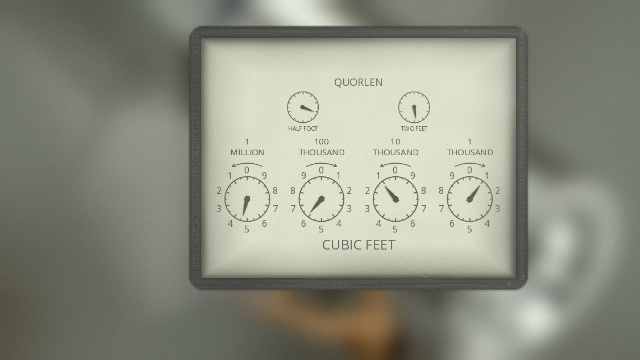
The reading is 461100 ft³
